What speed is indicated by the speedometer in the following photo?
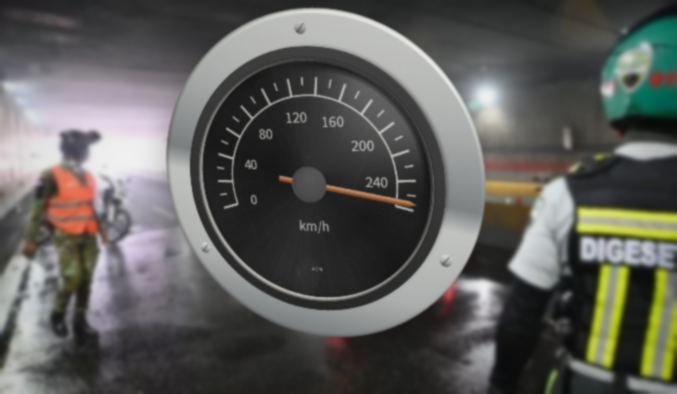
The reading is 255 km/h
